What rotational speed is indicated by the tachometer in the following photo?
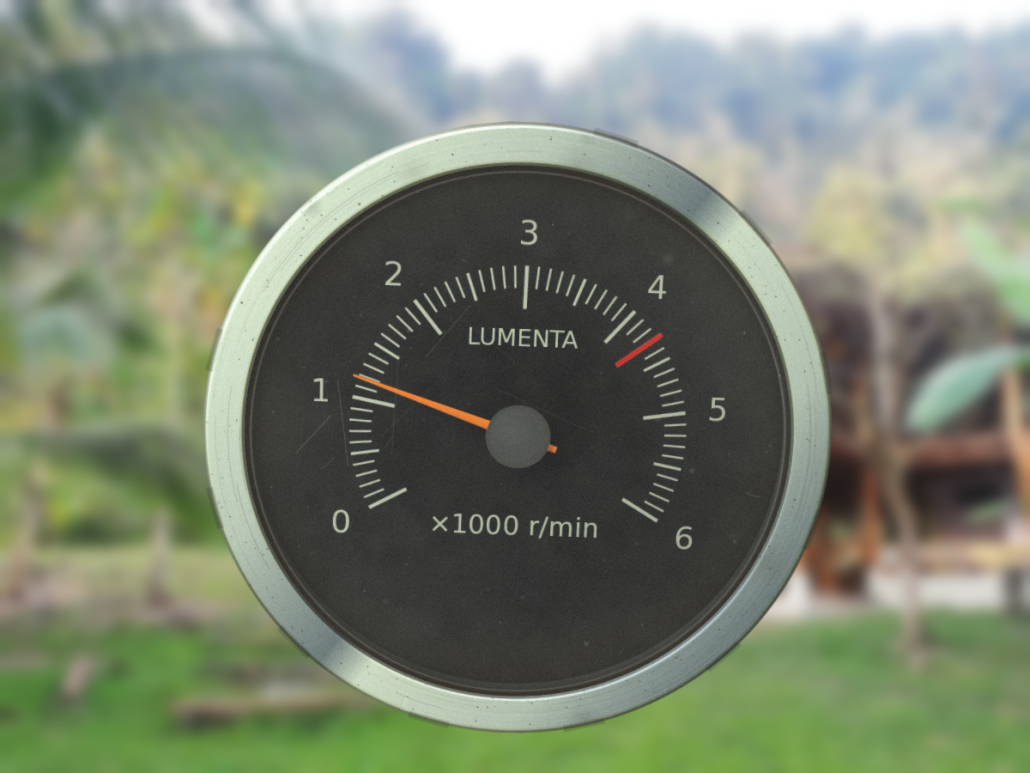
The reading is 1200 rpm
